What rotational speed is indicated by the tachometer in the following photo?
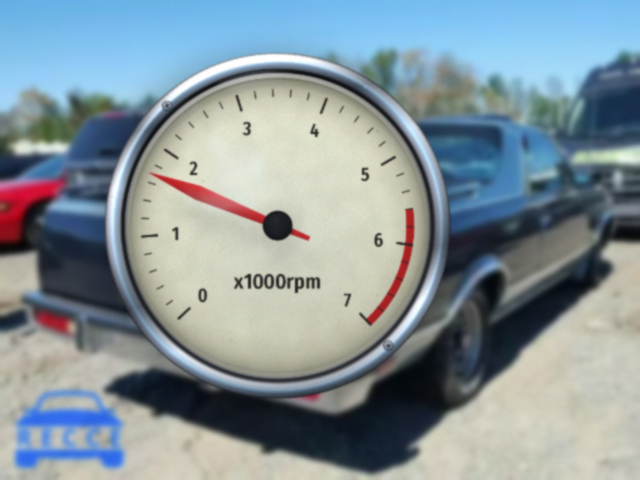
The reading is 1700 rpm
